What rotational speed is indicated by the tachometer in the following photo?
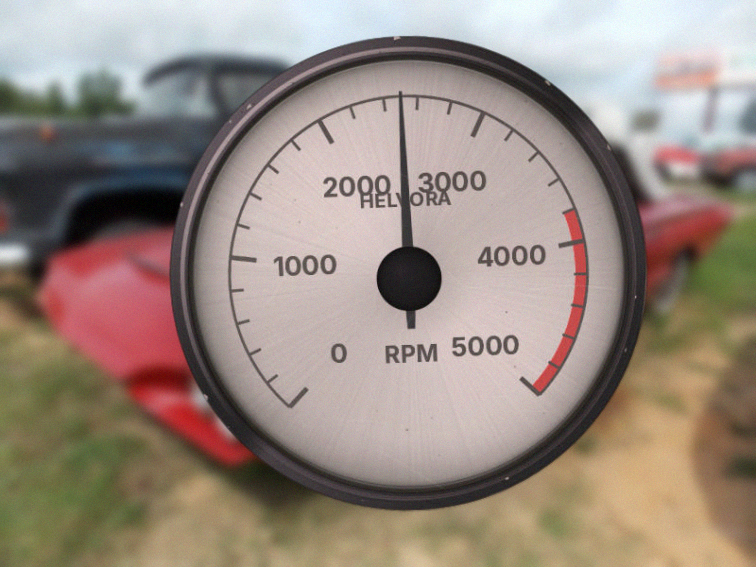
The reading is 2500 rpm
